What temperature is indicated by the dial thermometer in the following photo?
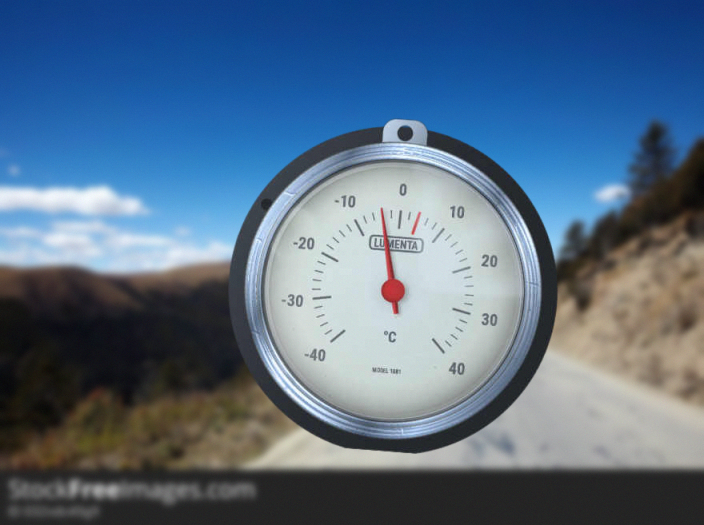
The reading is -4 °C
